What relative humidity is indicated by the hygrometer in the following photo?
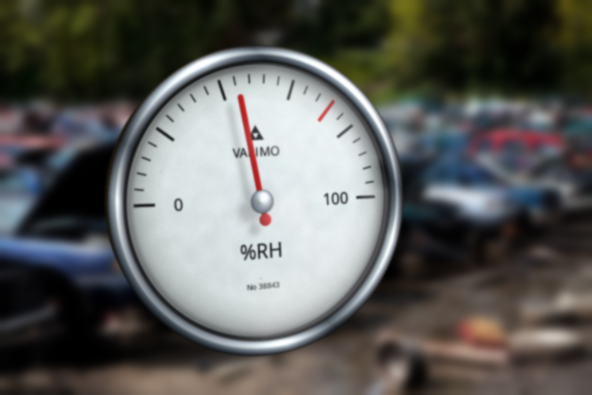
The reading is 44 %
